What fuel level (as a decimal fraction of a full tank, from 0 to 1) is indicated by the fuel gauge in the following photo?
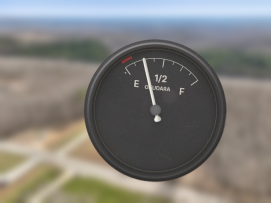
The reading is 0.25
